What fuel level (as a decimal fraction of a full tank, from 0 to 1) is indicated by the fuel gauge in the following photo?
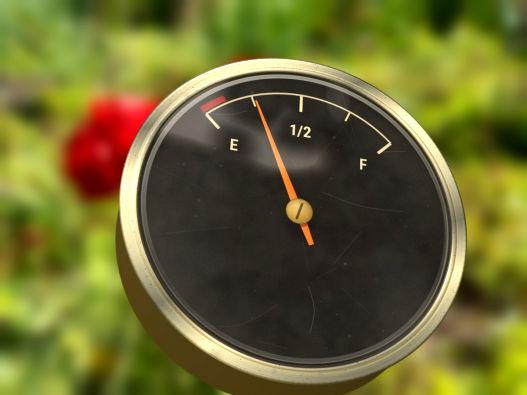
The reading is 0.25
